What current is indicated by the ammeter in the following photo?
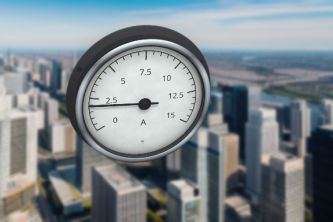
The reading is 2 A
